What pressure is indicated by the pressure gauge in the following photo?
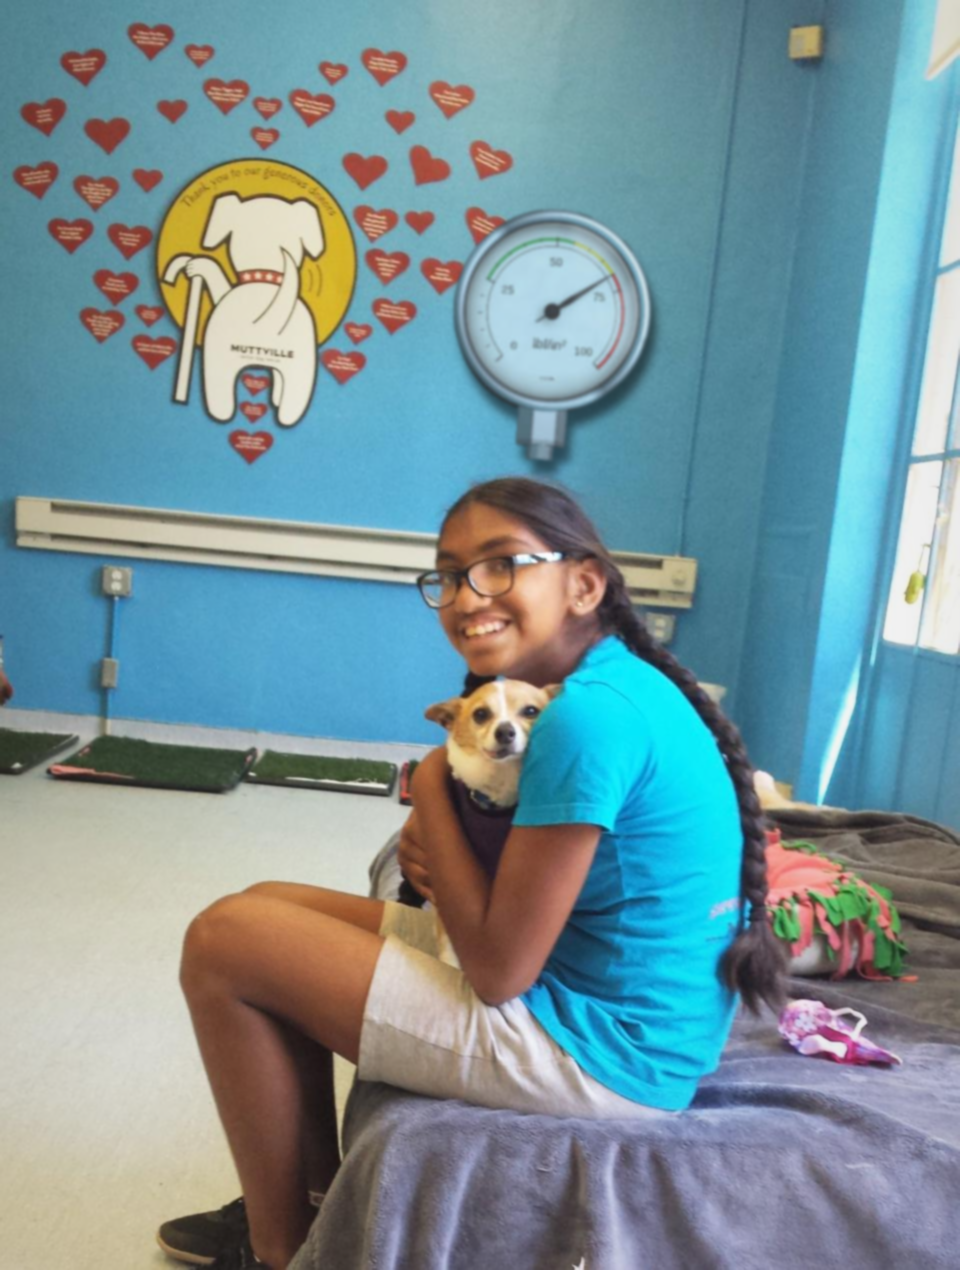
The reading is 70 psi
